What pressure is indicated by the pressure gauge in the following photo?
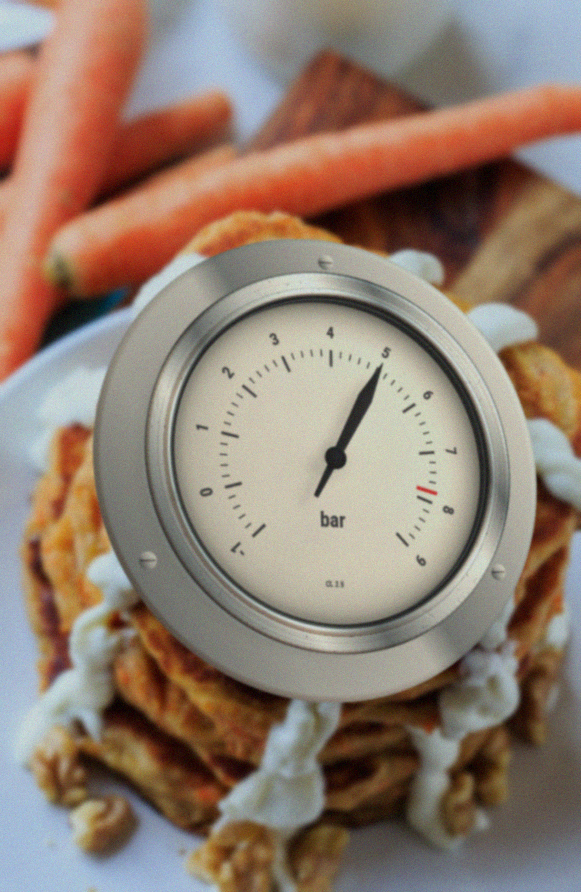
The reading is 5 bar
